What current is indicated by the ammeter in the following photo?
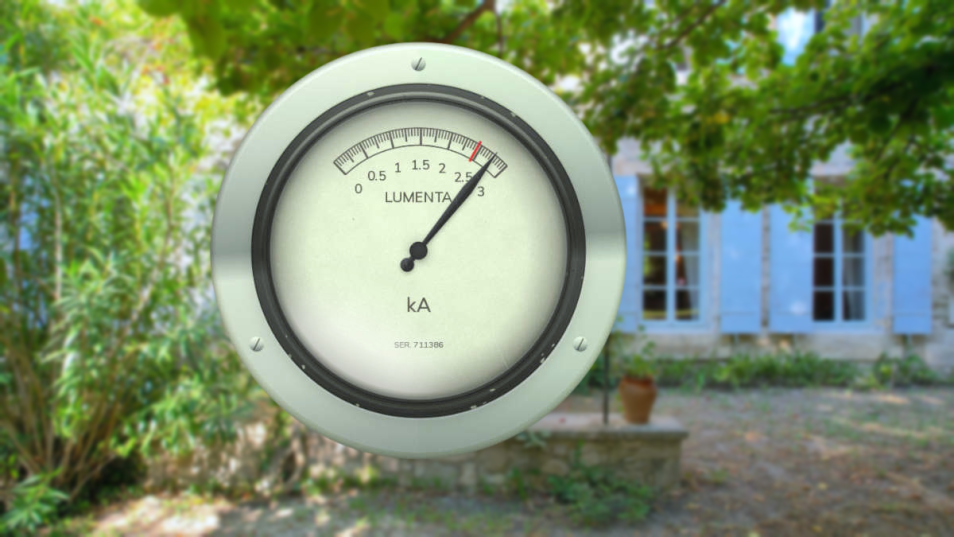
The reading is 2.75 kA
